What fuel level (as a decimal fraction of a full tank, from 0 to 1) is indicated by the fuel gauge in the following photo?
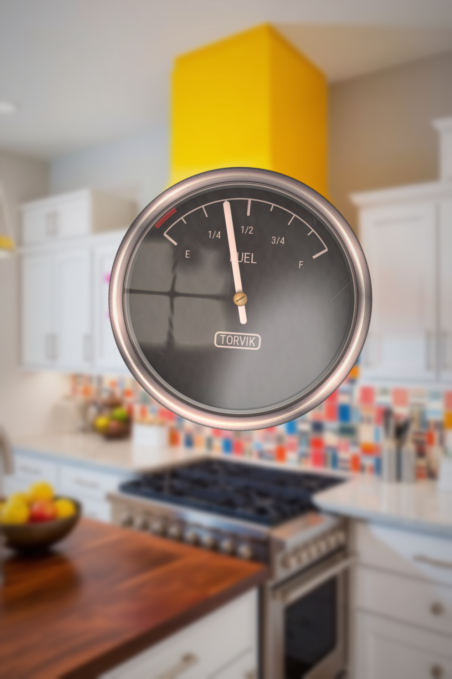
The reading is 0.375
